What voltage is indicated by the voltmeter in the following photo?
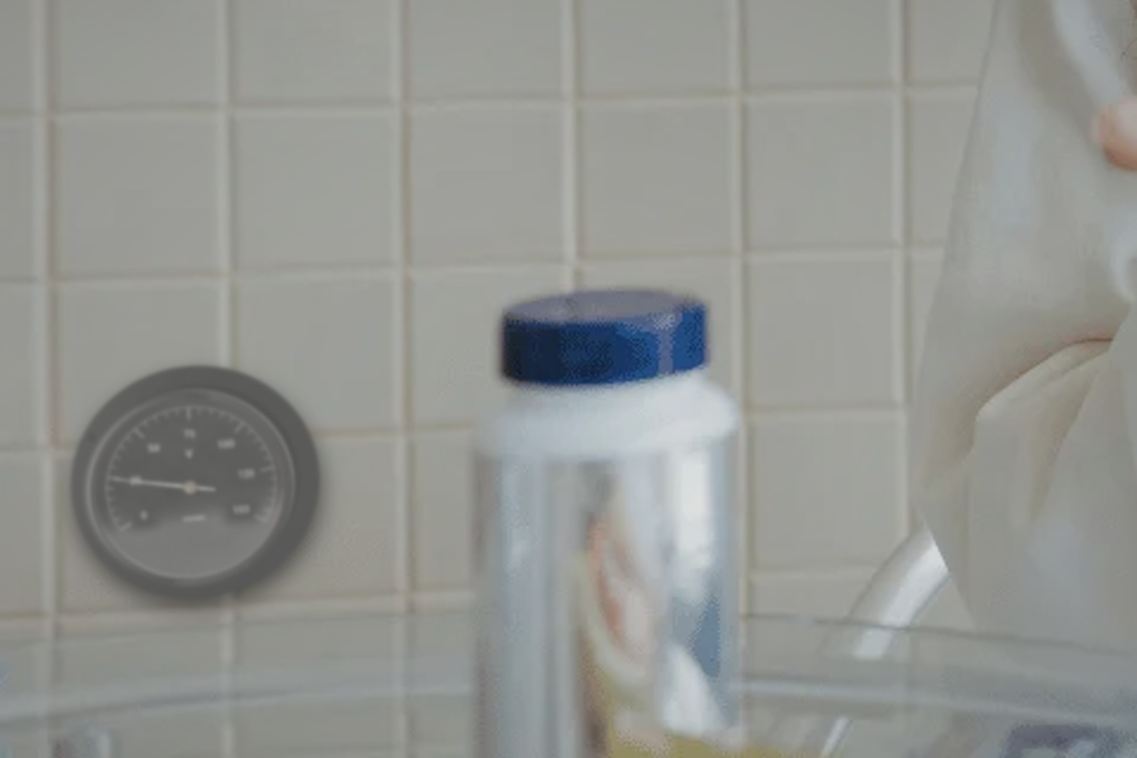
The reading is 25 V
